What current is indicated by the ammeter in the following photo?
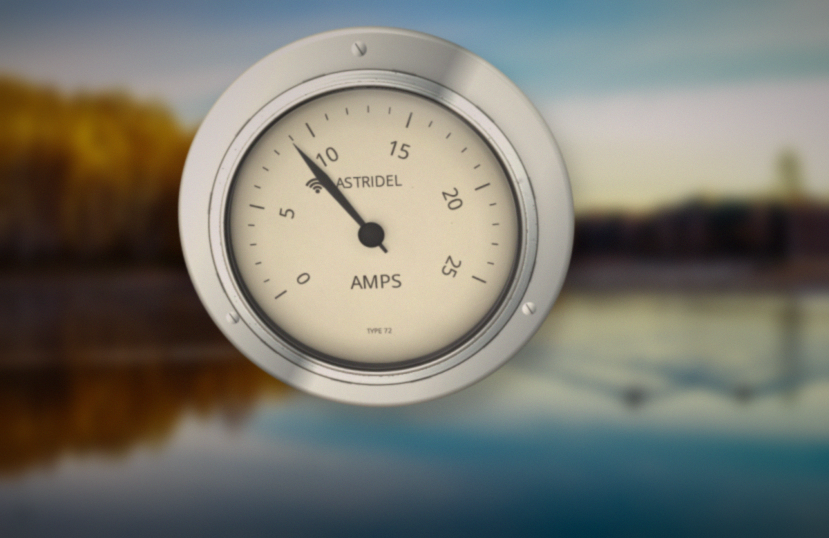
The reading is 9 A
